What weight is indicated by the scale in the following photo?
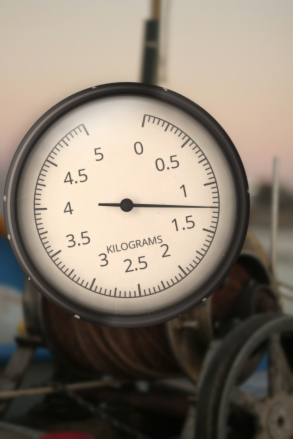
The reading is 1.25 kg
